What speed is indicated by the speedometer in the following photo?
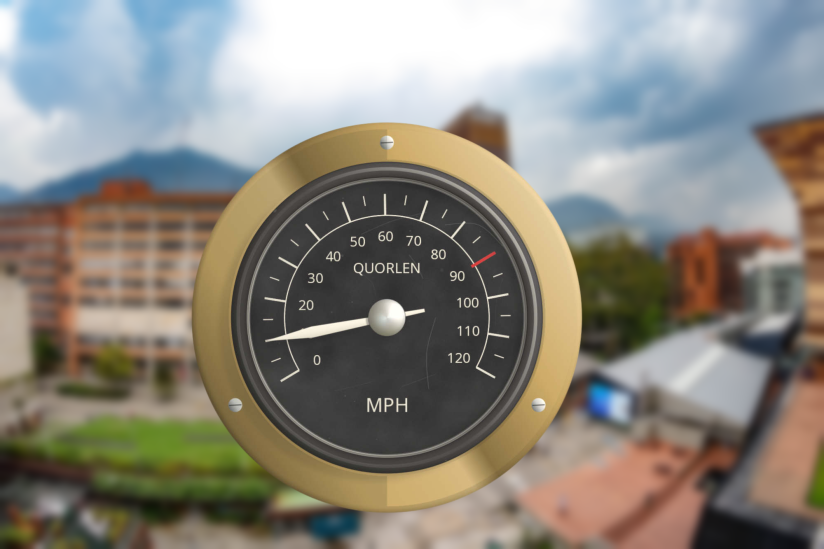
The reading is 10 mph
